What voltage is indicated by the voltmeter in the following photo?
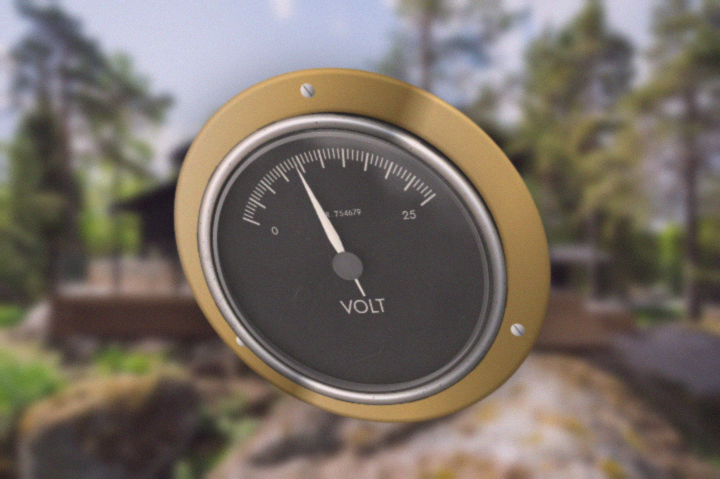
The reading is 10 V
